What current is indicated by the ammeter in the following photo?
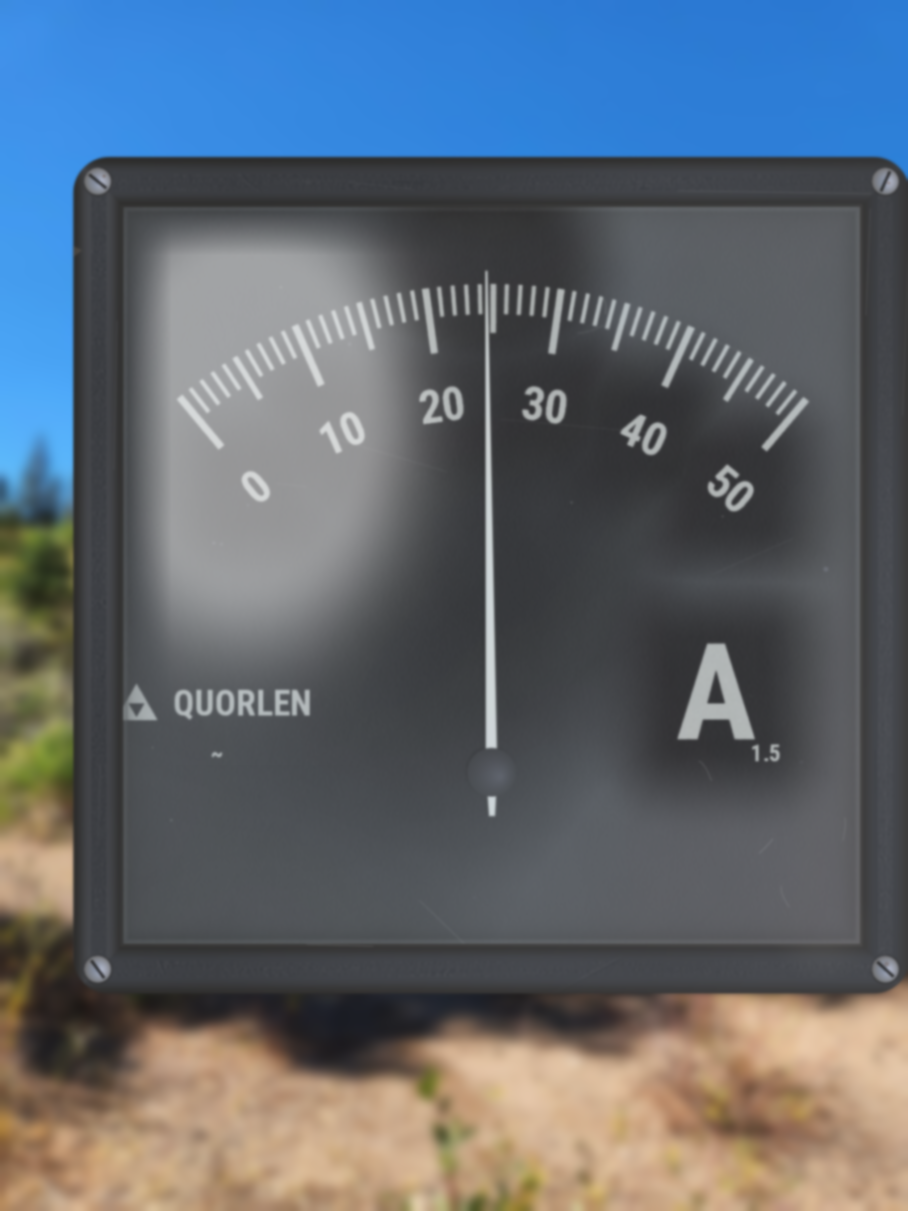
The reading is 24.5 A
